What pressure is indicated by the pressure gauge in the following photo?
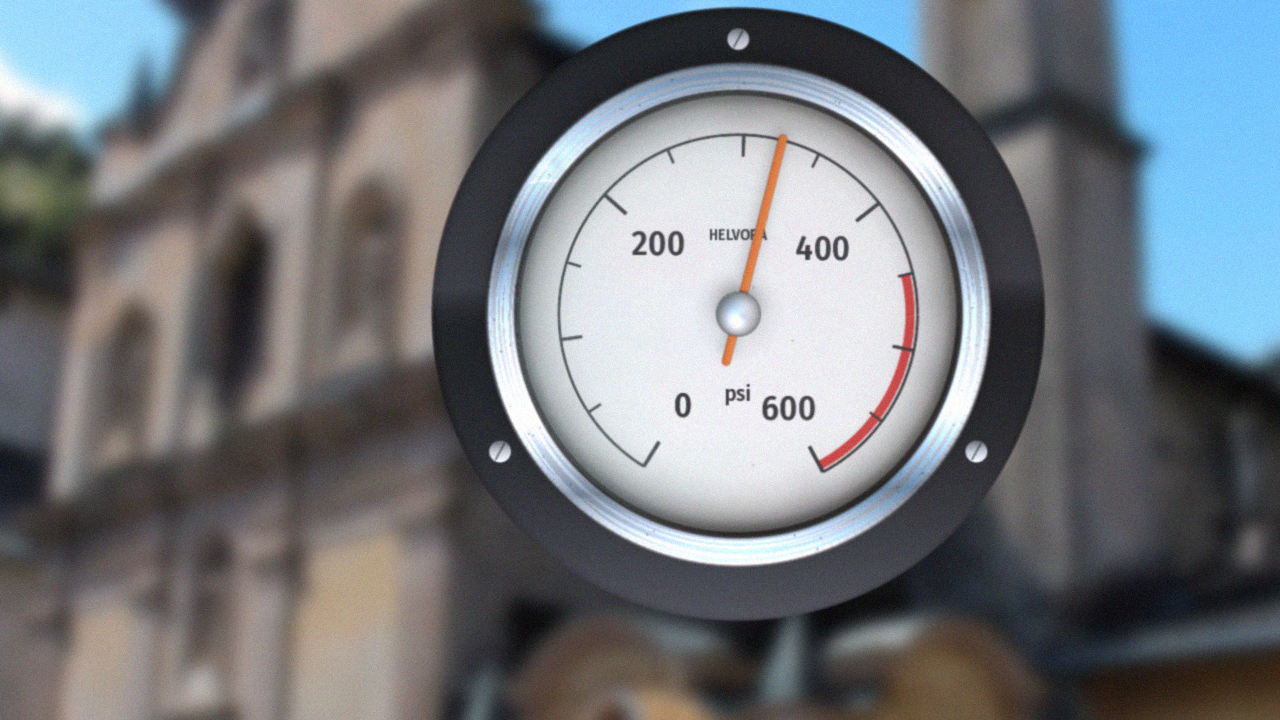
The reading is 325 psi
